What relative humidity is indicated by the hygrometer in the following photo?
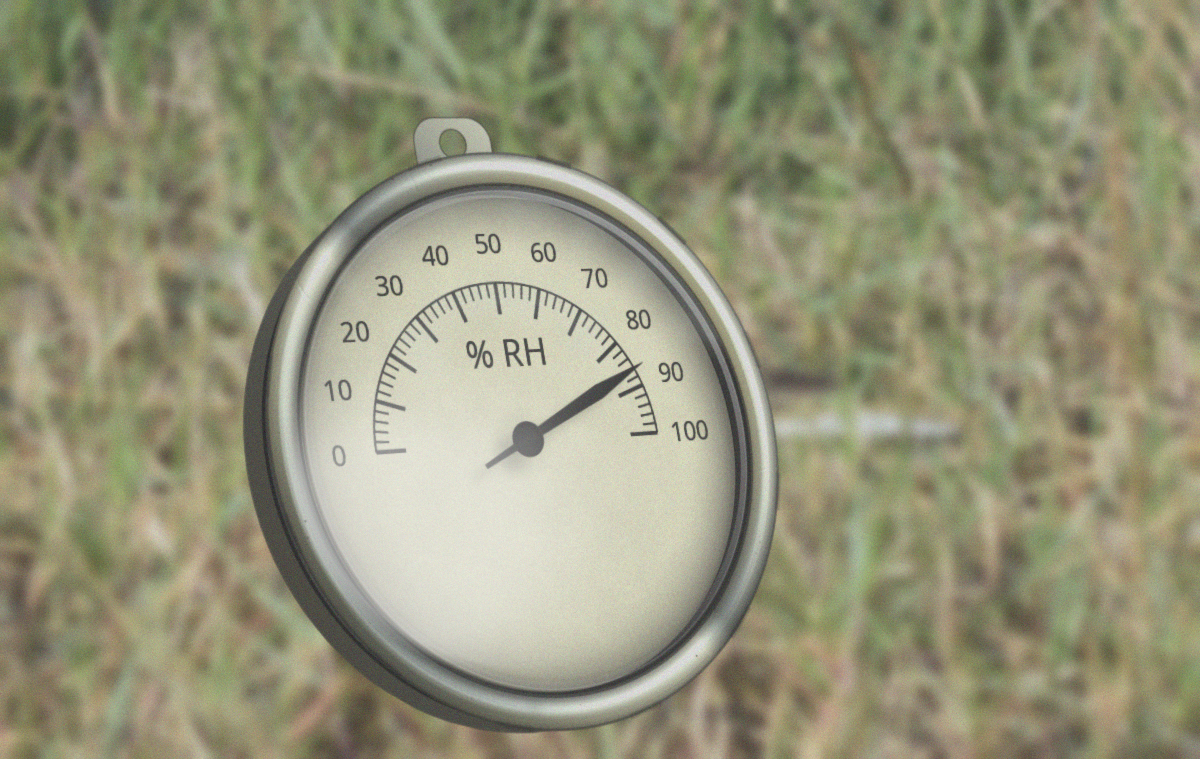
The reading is 86 %
